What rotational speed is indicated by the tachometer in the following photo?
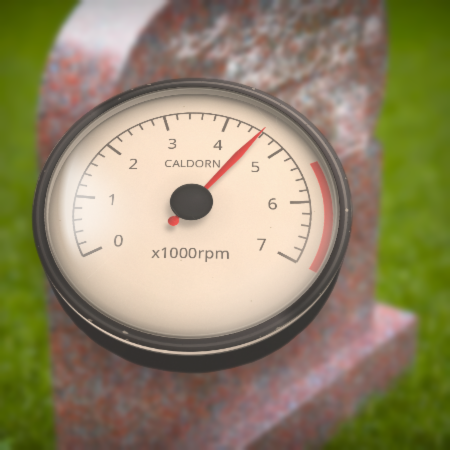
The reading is 4600 rpm
